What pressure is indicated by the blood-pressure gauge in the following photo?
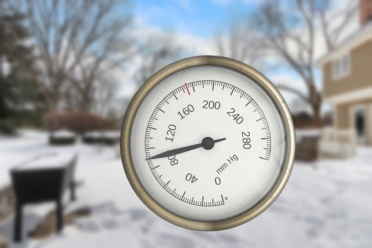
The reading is 90 mmHg
